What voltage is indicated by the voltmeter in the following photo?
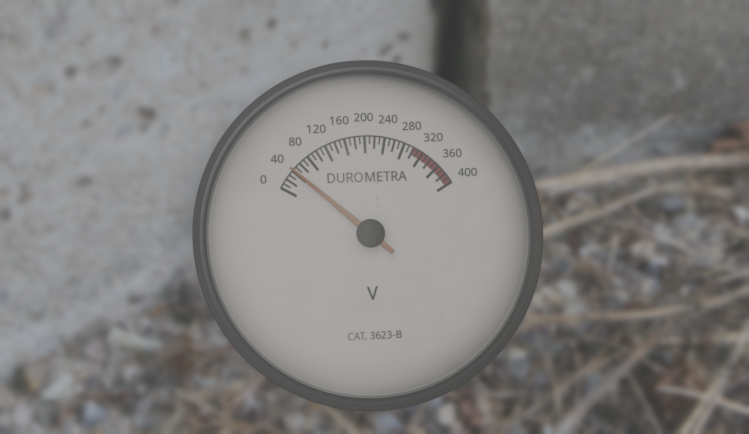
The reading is 40 V
